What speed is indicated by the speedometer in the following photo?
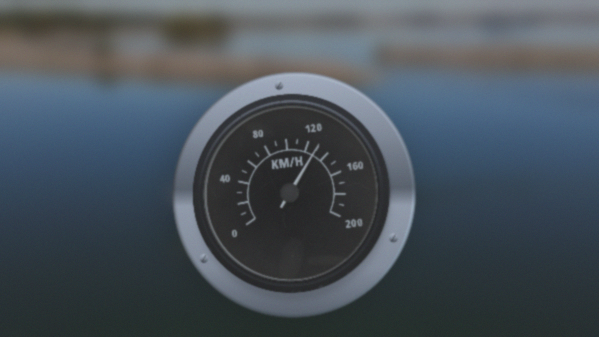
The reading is 130 km/h
